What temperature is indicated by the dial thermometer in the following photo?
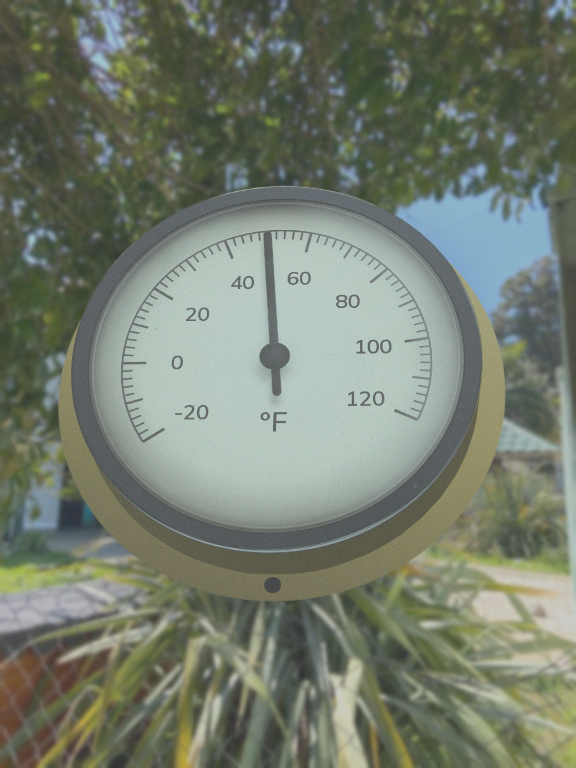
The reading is 50 °F
